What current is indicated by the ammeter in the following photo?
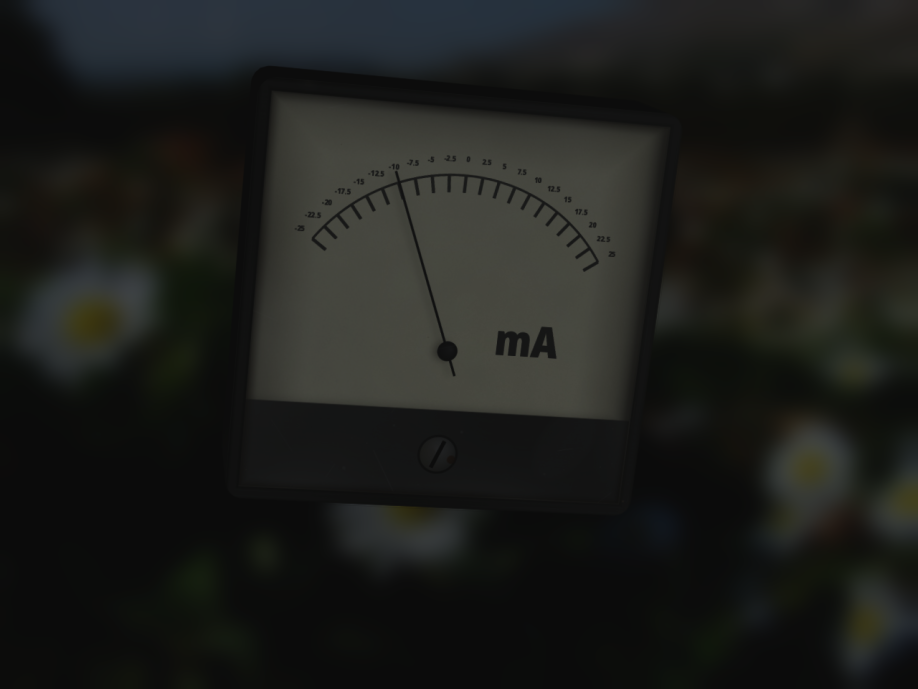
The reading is -10 mA
